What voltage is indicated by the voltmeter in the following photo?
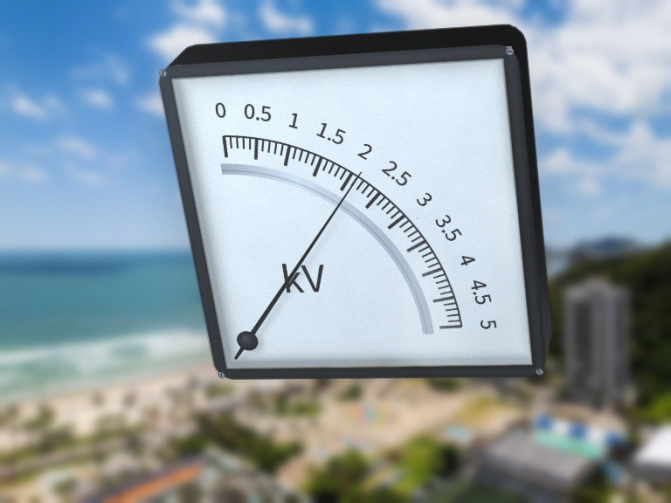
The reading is 2.1 kV
